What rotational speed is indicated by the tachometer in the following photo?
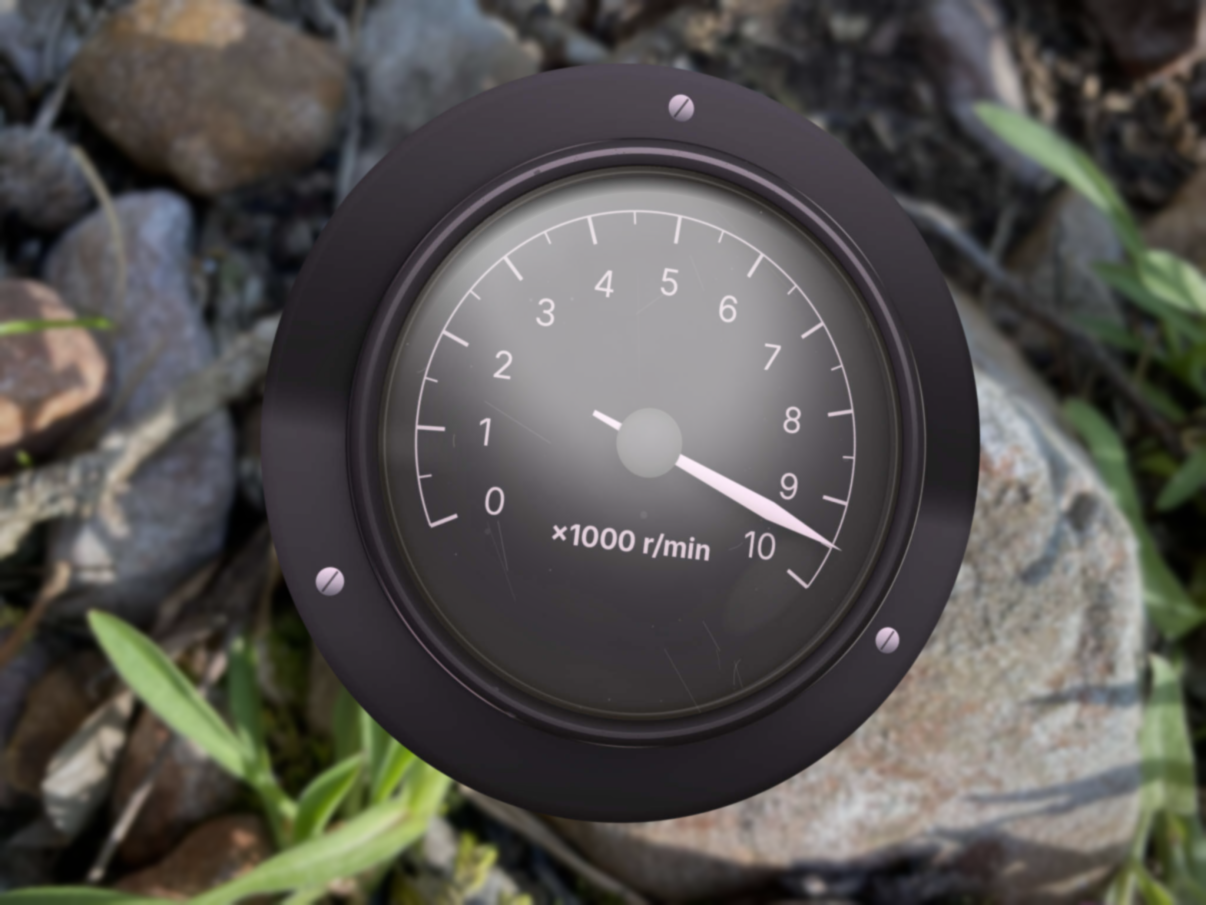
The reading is 9500 rpm
